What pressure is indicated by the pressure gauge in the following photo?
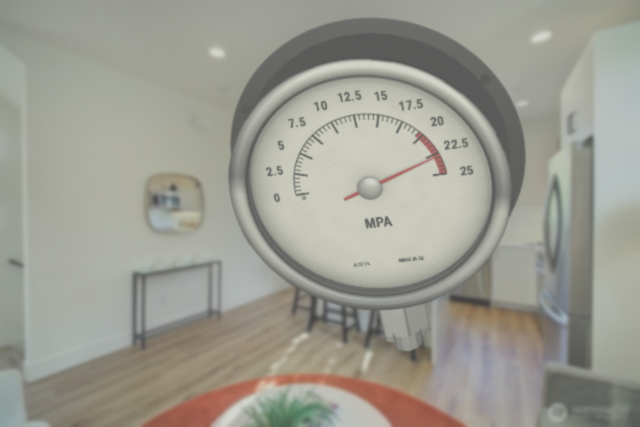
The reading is 22.5 MPa
